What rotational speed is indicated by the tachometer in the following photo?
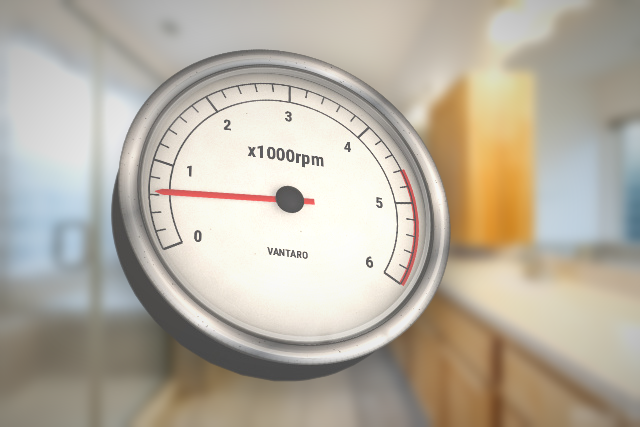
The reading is 600 rpm
